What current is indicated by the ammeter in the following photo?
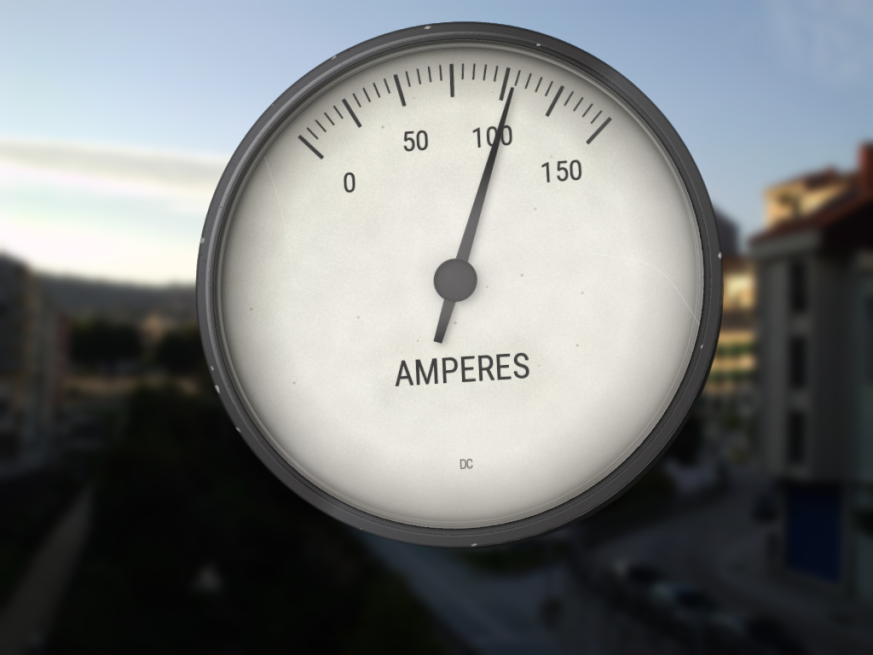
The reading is 105 A
